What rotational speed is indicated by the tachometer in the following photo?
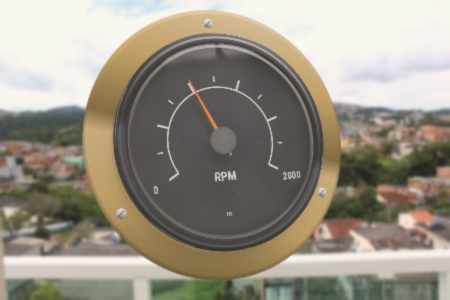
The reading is 800 rpm
